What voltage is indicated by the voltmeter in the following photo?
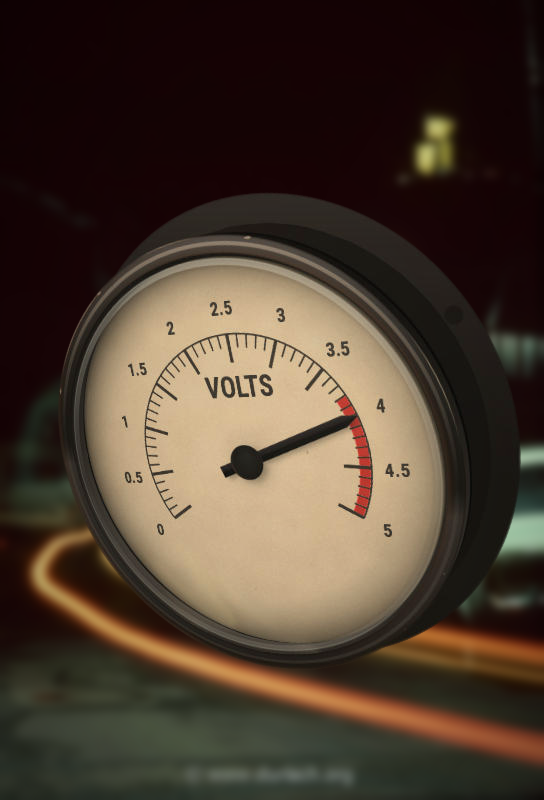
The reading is 4 V
